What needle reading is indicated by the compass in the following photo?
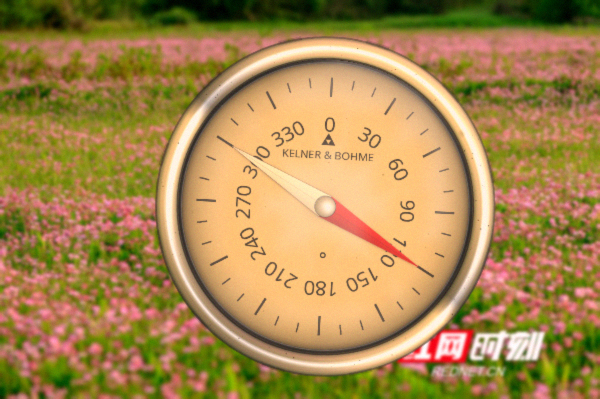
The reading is 120 °
